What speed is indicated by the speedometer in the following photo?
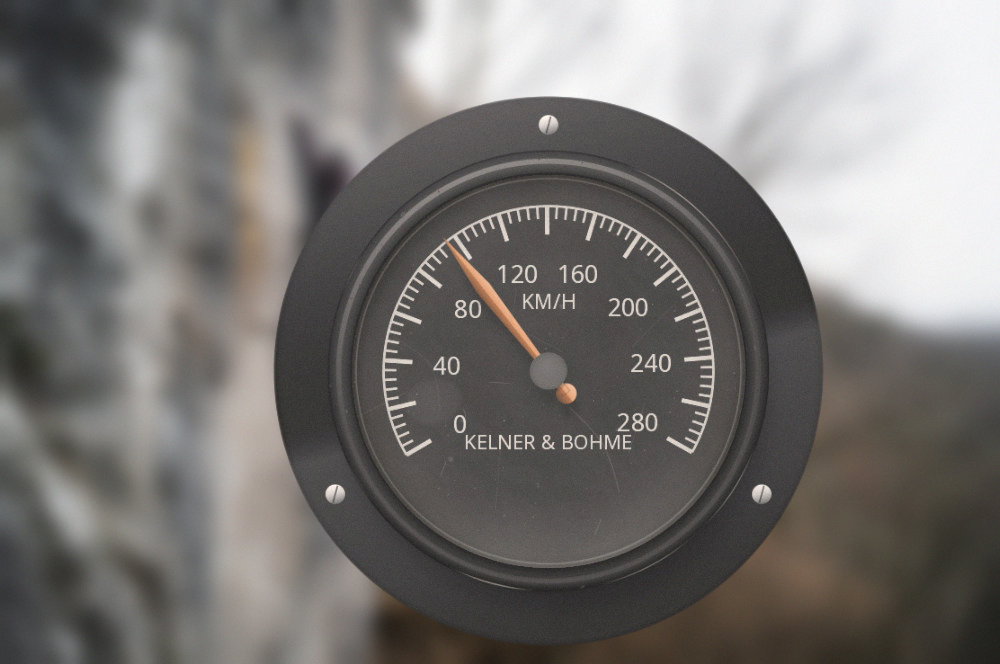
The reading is 96 km/h
